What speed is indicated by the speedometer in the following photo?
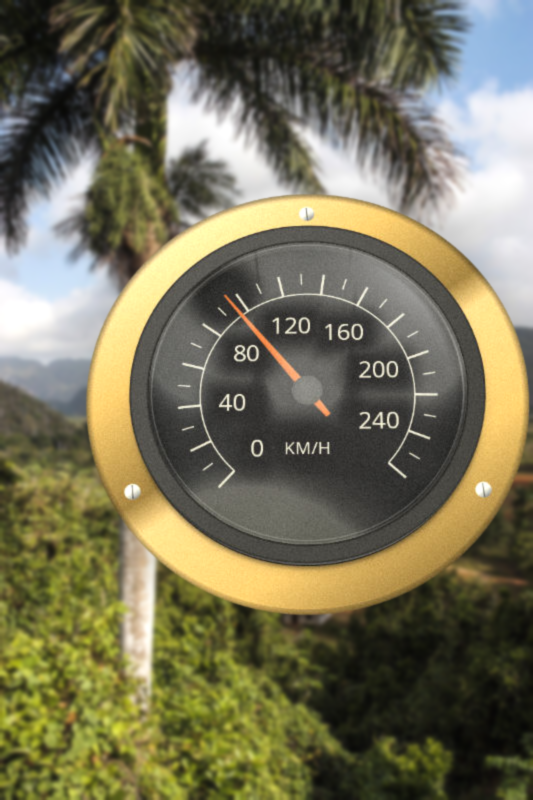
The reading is 95 km/h
